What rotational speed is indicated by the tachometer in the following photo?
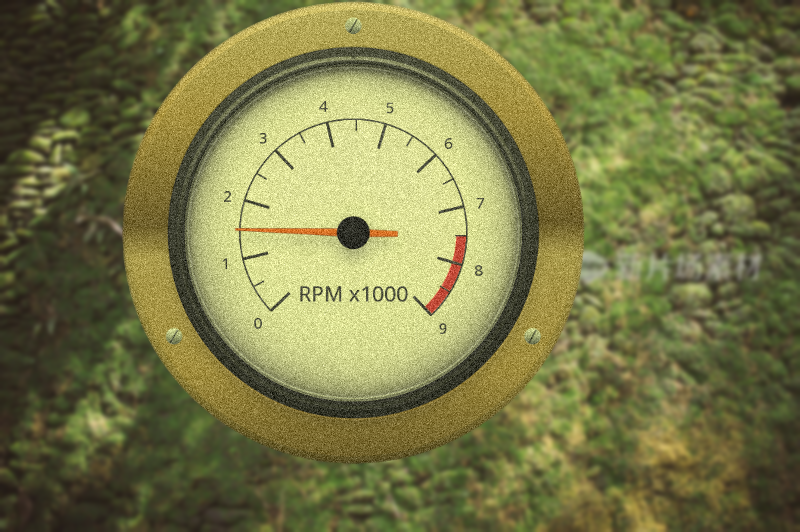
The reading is 1500 rpm
